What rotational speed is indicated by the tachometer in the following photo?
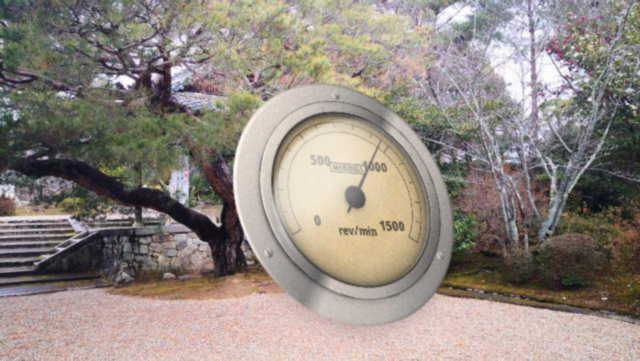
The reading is 950 rpm
